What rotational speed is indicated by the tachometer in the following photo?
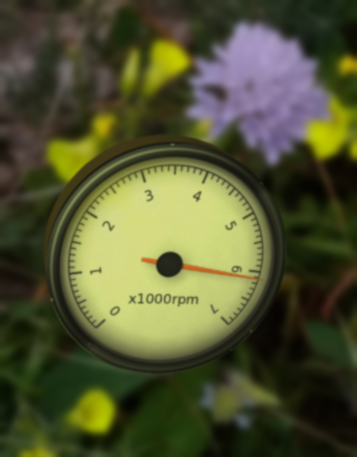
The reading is 6100 rpm
